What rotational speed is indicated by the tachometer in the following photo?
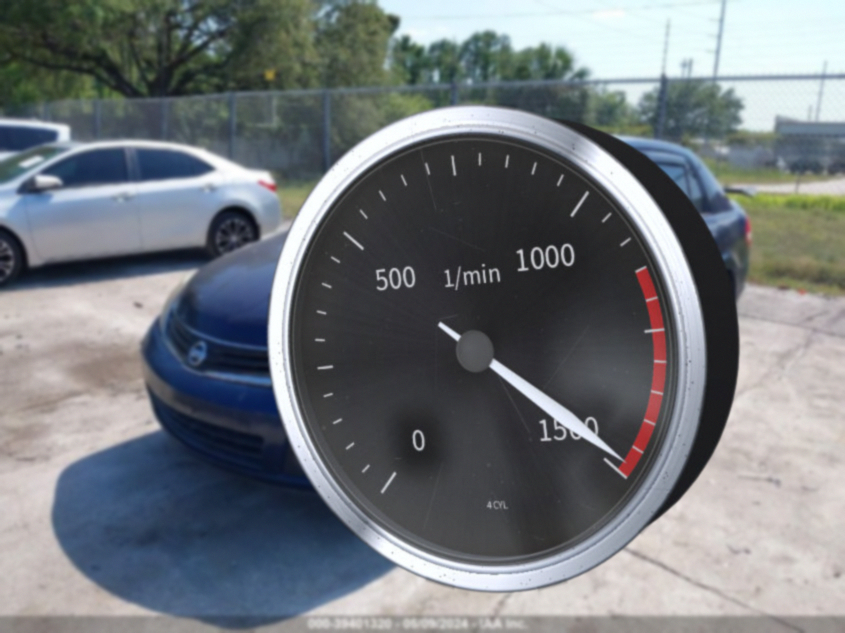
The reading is 1475 rpm
